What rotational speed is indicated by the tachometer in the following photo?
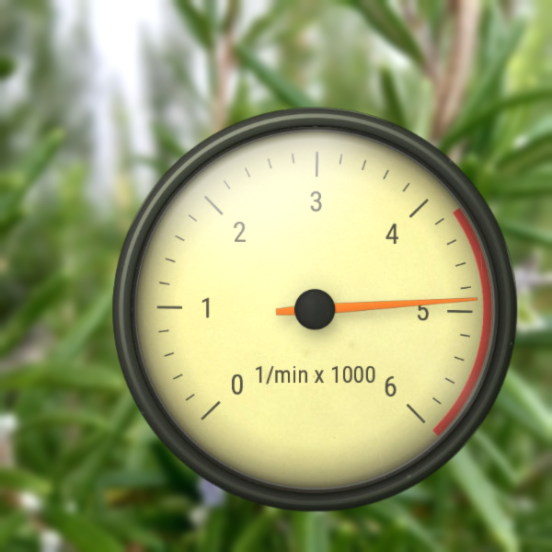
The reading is 4900 rpm
